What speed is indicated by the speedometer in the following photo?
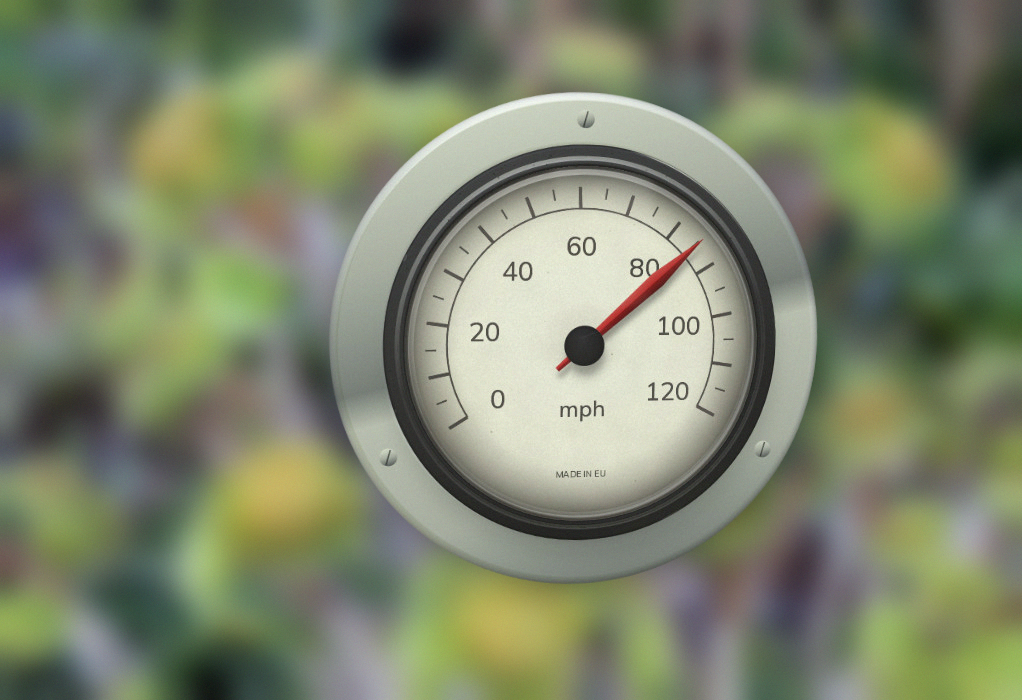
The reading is 85 mph
